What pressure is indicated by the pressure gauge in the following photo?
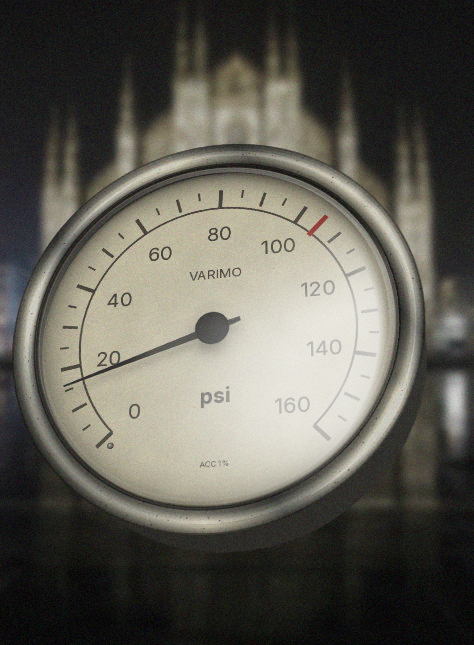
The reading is 15 psi
